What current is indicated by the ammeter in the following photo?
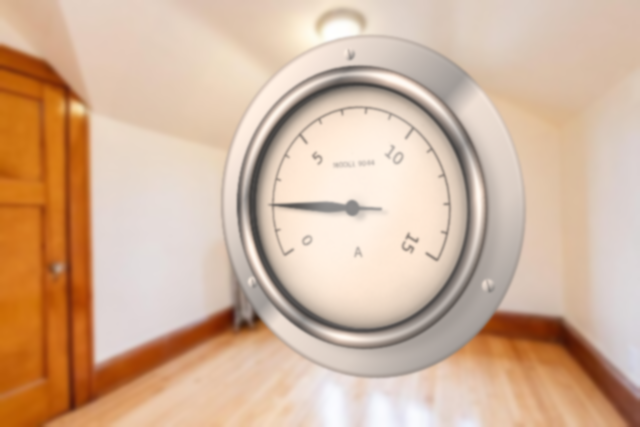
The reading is 2 A
